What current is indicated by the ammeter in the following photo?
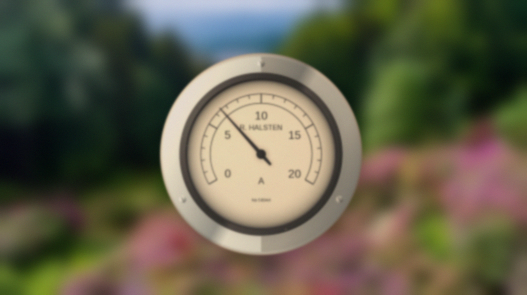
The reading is 6.5 A
